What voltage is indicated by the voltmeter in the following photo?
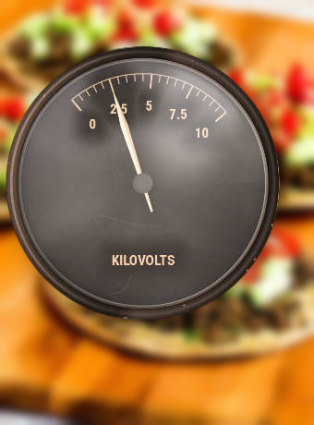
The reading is 2.5 kV
